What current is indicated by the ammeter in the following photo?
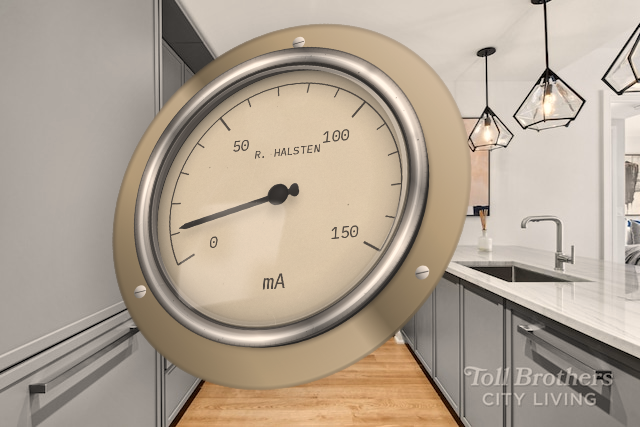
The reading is 10 mA
